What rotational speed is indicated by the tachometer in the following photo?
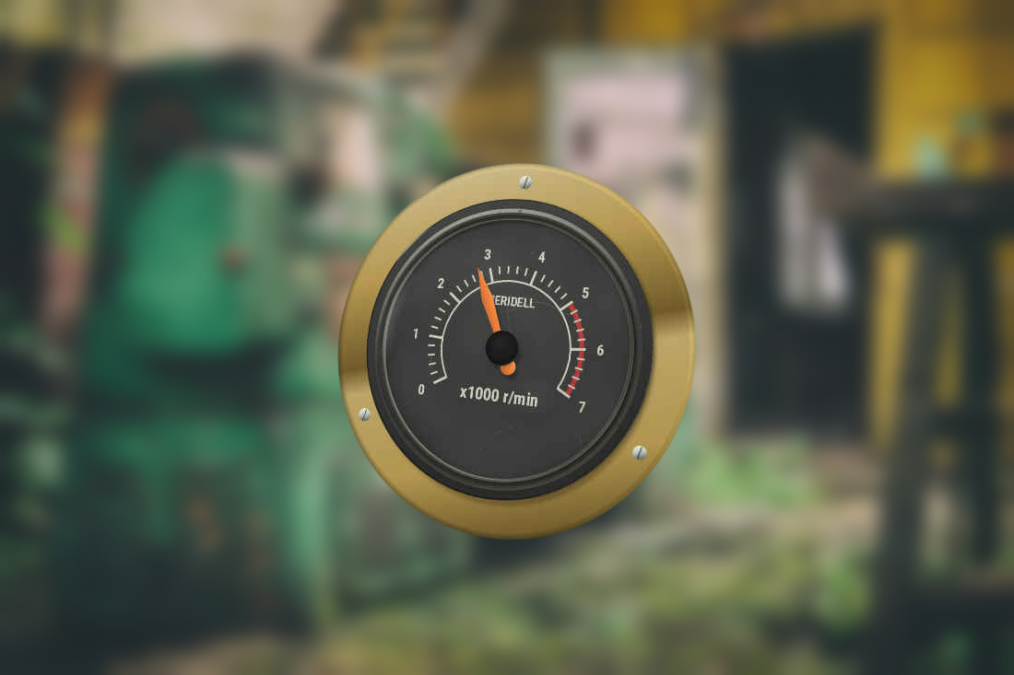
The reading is 2800 rpm
